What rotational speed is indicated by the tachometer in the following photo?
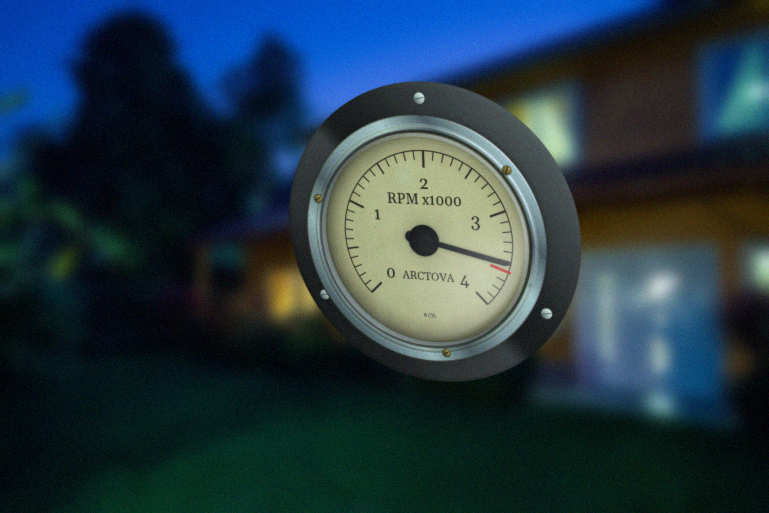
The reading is 3500 rpm
